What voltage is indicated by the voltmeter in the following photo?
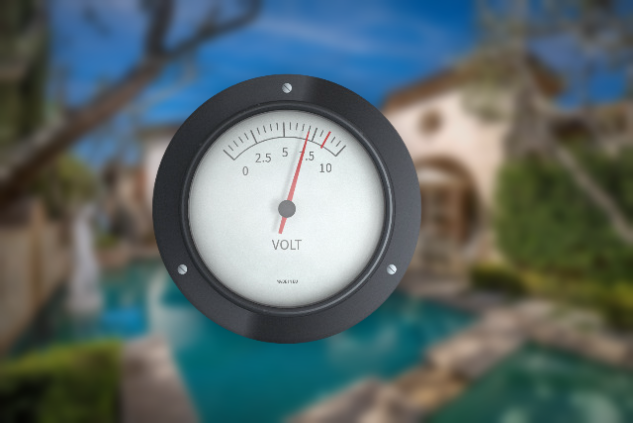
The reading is 7 V
